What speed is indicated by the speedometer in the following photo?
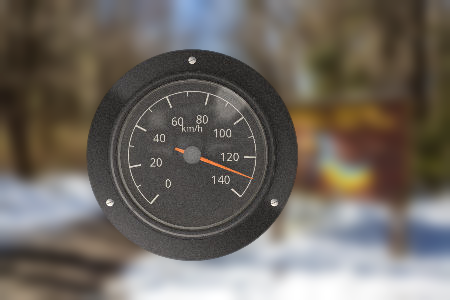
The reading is 130 km/h
